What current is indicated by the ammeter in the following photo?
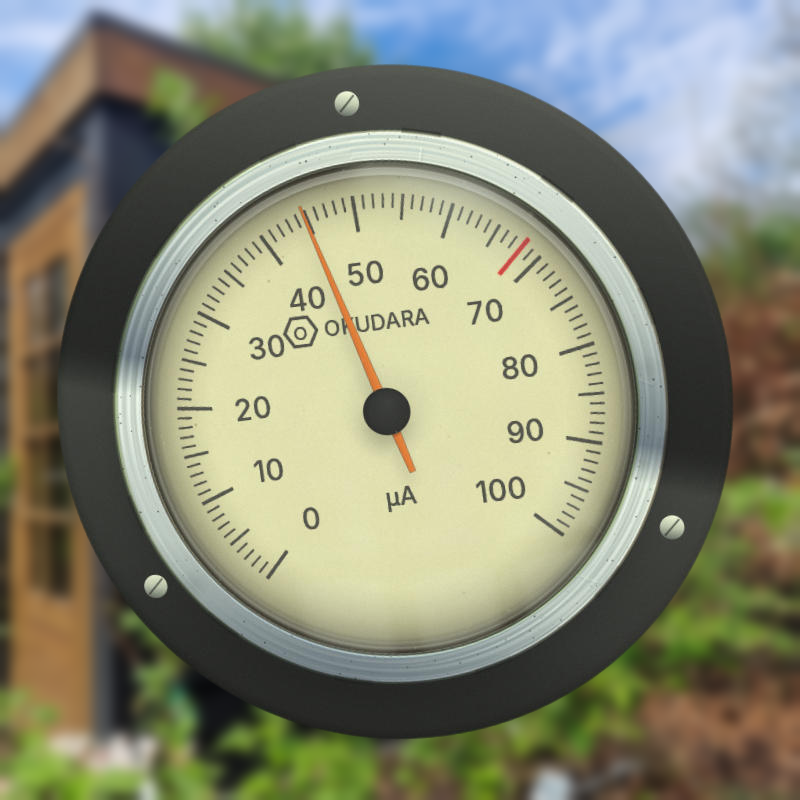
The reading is 45 µA
